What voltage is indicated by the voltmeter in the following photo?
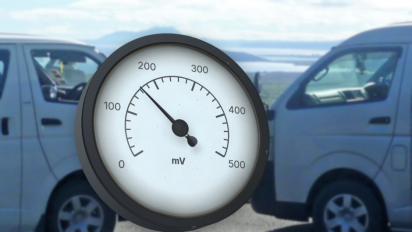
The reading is 160 mV
